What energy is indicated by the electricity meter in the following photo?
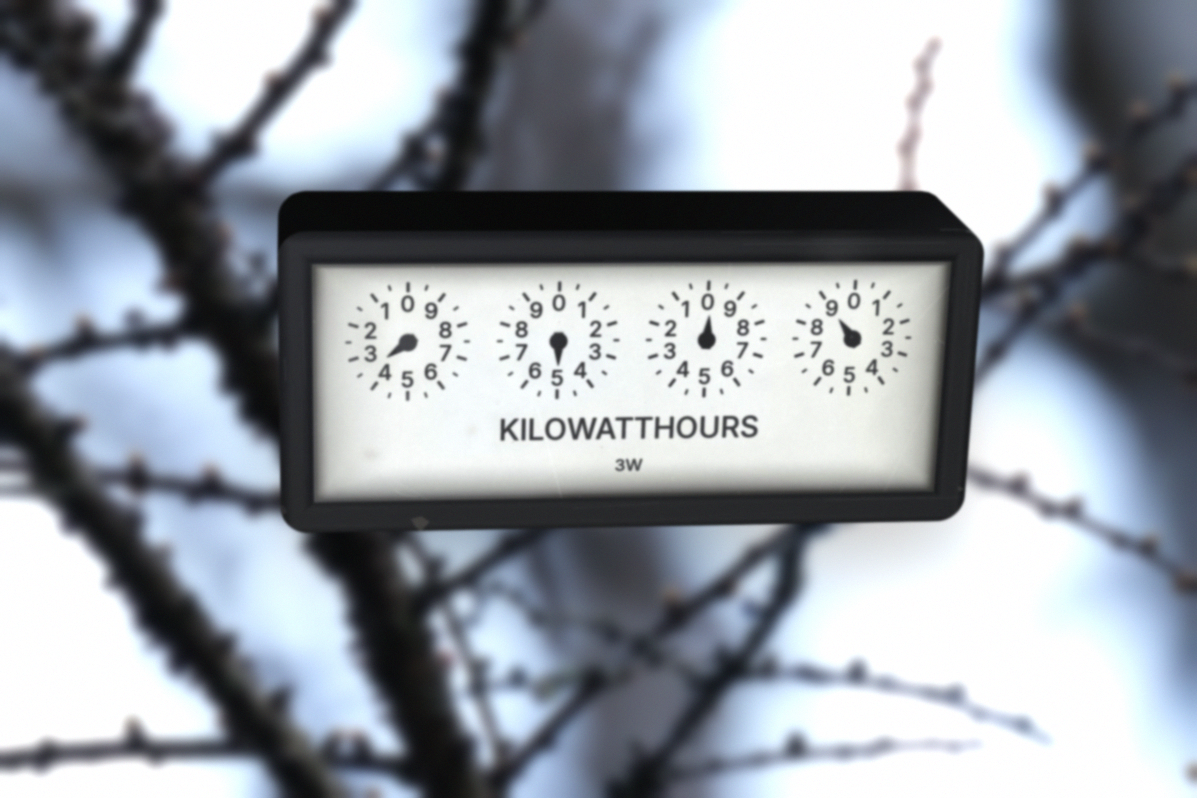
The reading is 3499 kWh
